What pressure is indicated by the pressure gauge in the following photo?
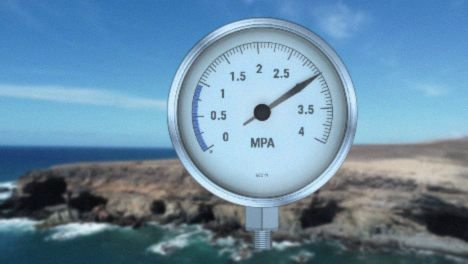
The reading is 3 MPa
